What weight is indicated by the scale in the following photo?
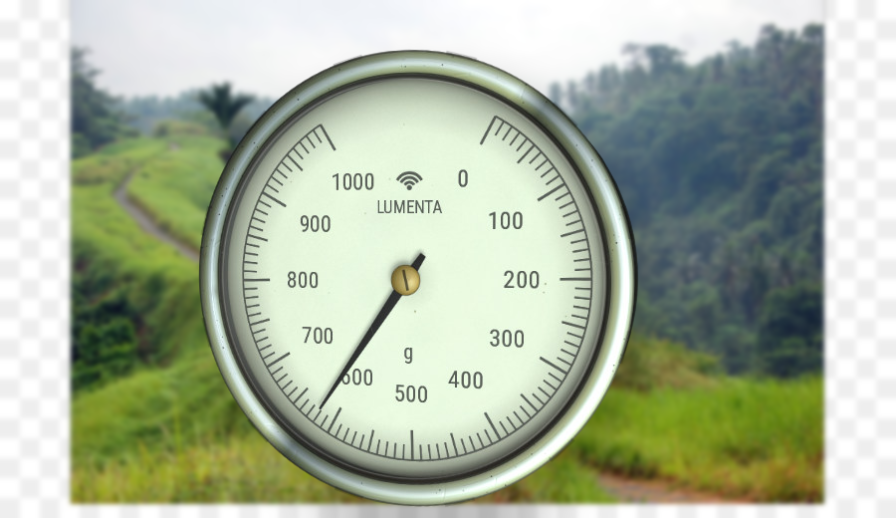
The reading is 620 g
